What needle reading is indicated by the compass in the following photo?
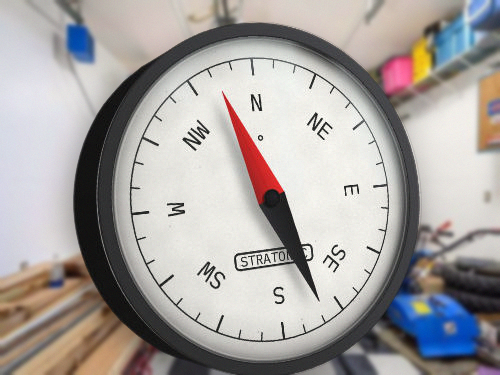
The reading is 340 °
